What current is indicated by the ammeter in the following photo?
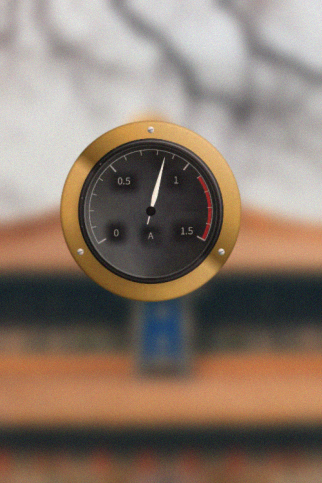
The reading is 0.85 A
